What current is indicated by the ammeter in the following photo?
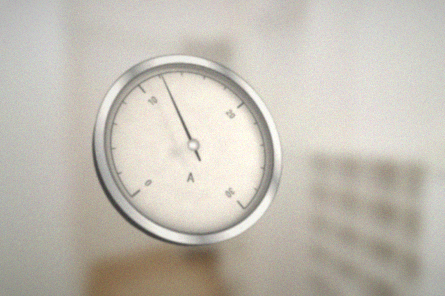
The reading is 12 A
